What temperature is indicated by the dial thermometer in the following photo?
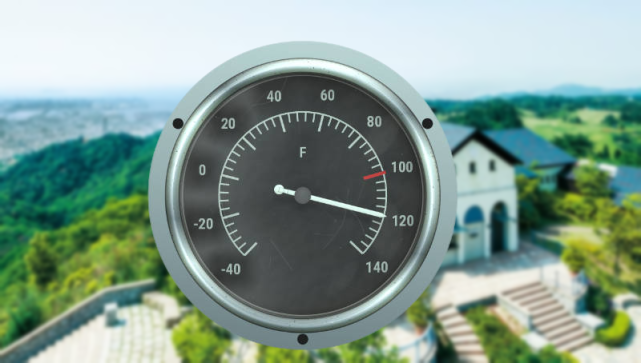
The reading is 120 °F
